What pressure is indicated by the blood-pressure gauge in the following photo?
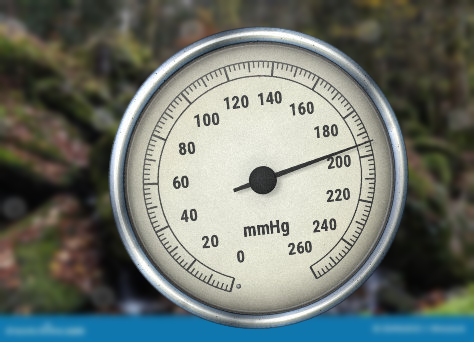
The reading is 194 mmHg
